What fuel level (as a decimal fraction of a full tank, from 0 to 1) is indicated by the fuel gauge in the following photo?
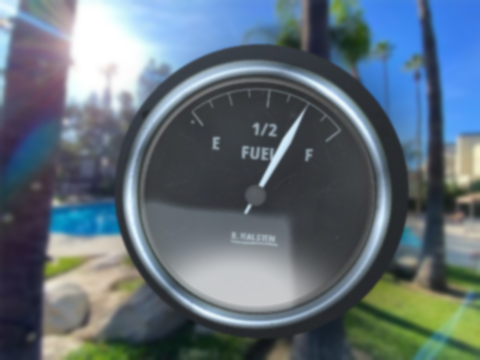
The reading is 0.75
